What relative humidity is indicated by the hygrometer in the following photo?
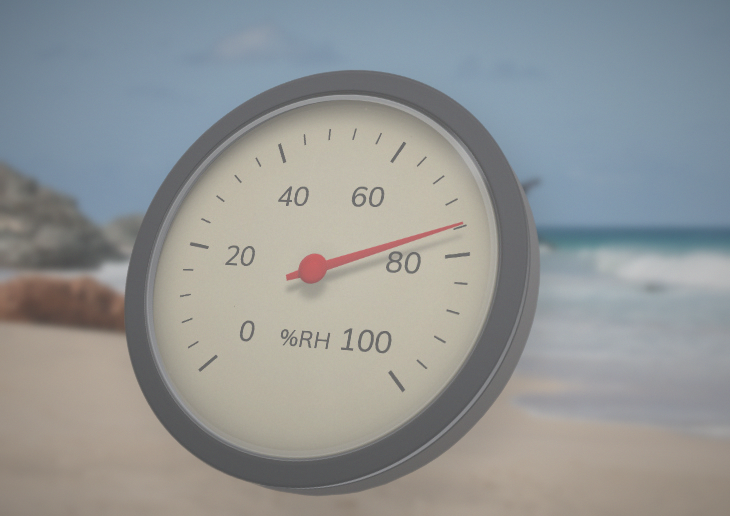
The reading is 76 %
